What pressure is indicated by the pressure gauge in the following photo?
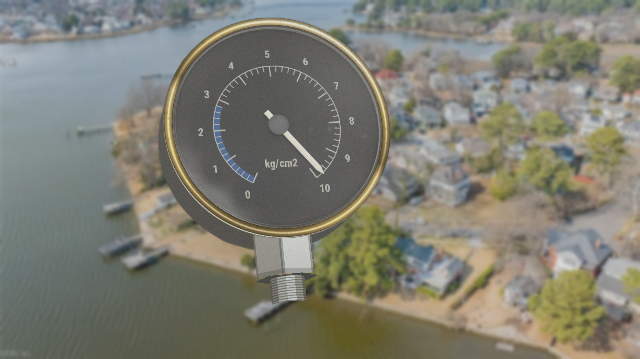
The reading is 9.8 kg/cm²
